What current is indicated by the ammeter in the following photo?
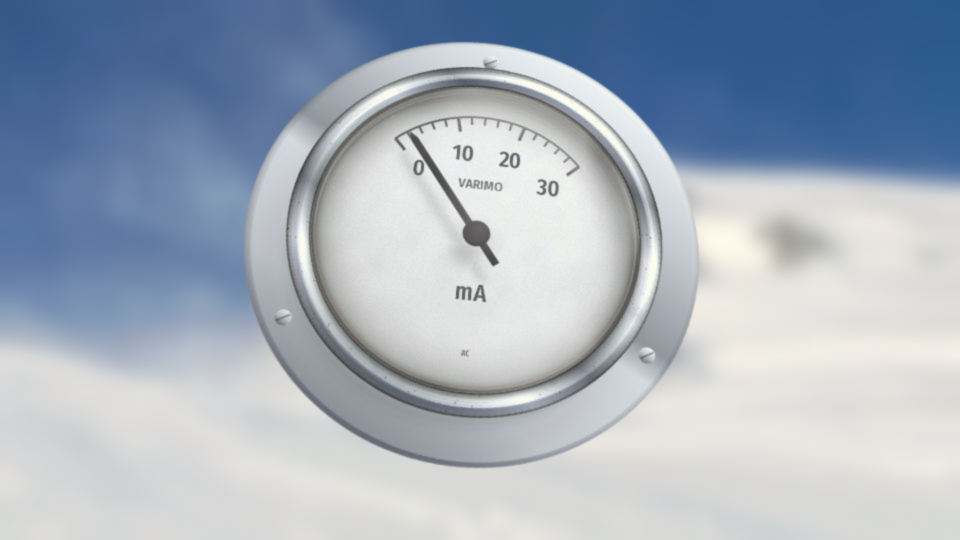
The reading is 2 mA
